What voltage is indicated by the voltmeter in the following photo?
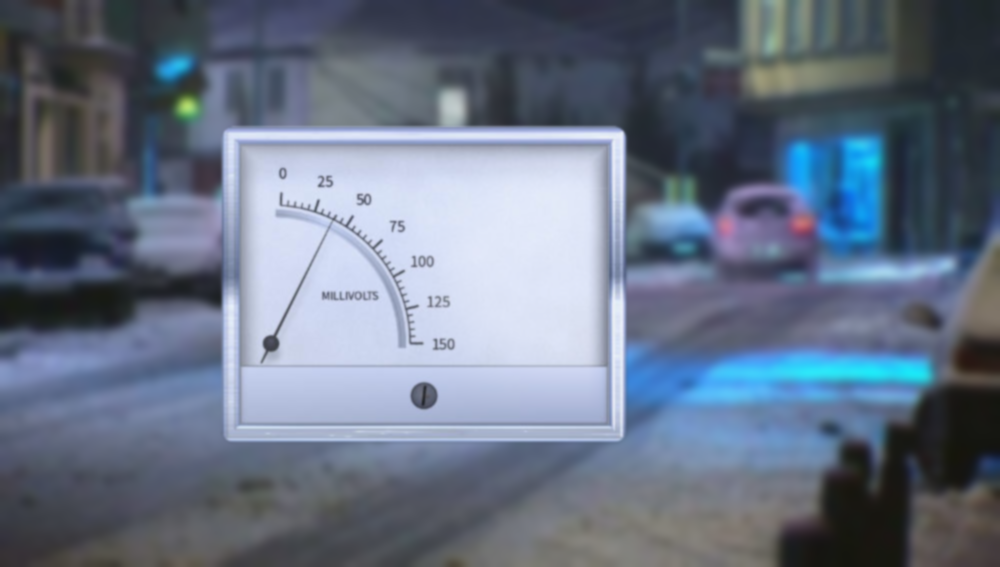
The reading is 40 mV
